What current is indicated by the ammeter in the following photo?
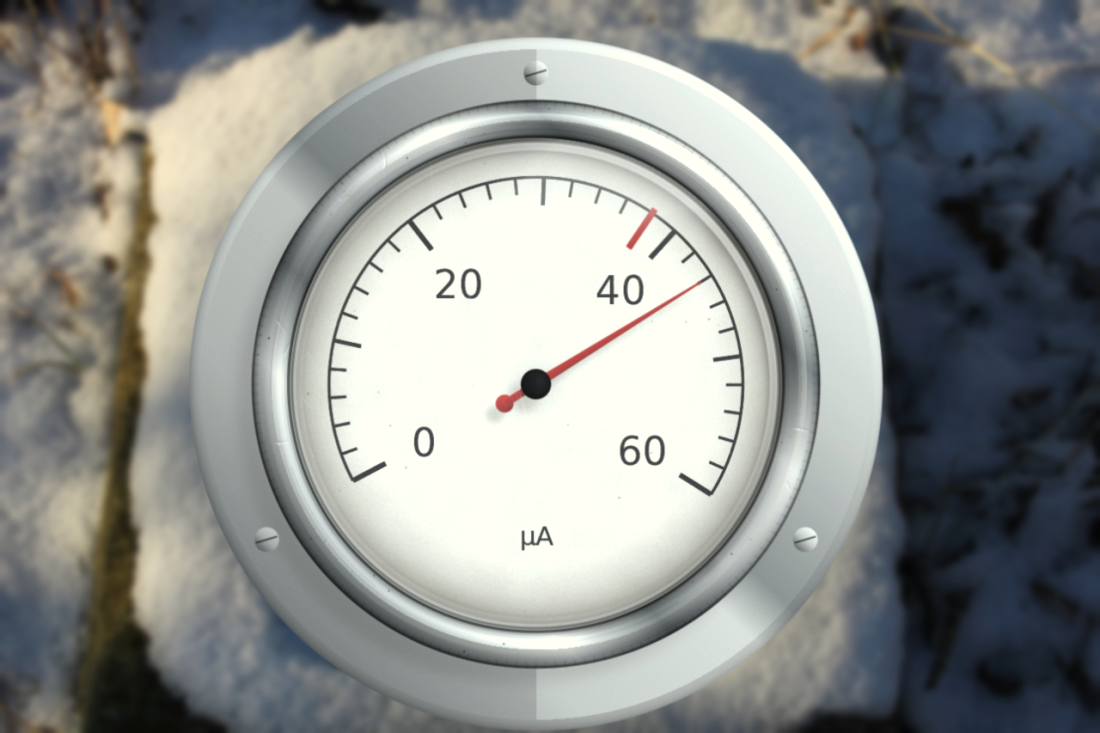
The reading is 44 µA
